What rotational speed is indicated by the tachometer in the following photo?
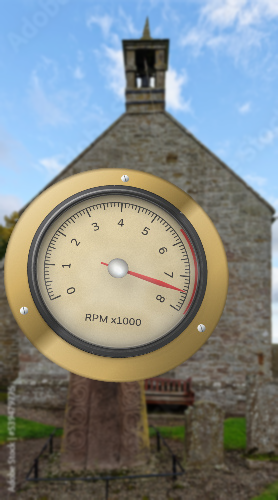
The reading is 7500 rpm
